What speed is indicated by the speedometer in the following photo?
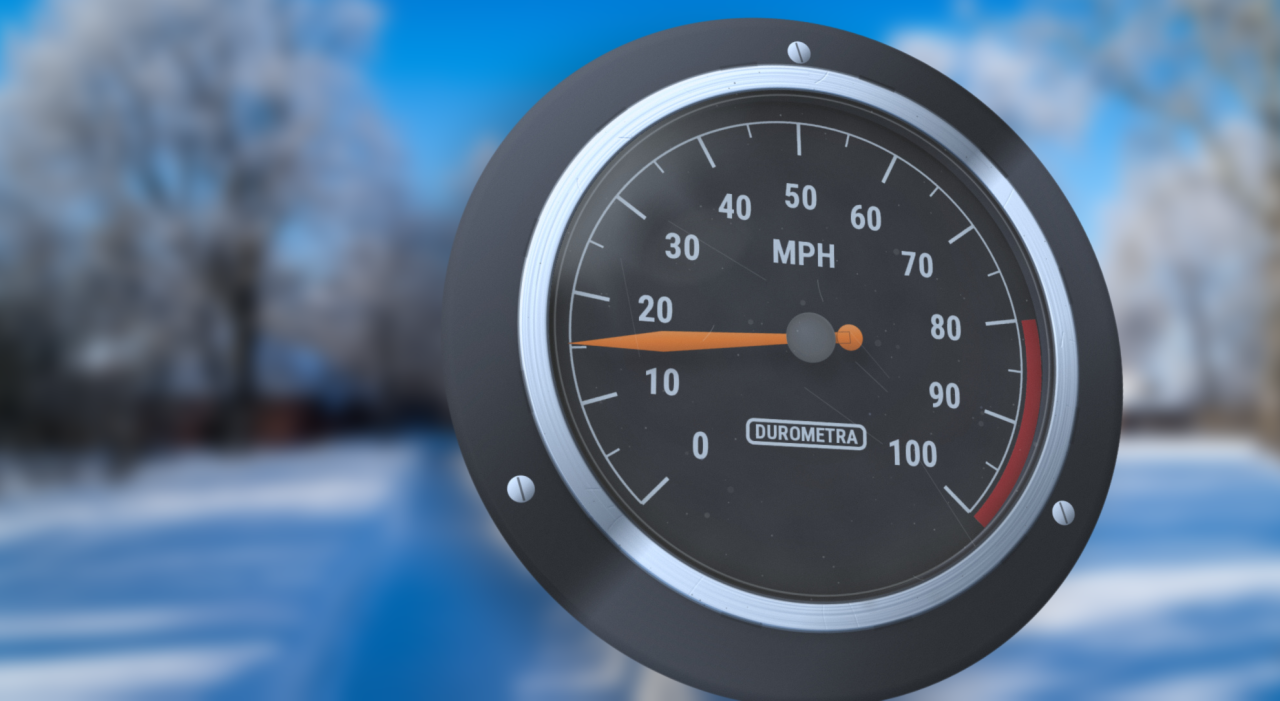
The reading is 15 mph
